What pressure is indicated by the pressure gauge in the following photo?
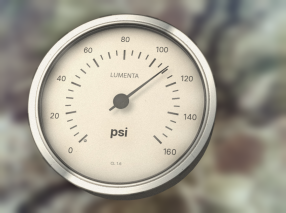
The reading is 110 psi
